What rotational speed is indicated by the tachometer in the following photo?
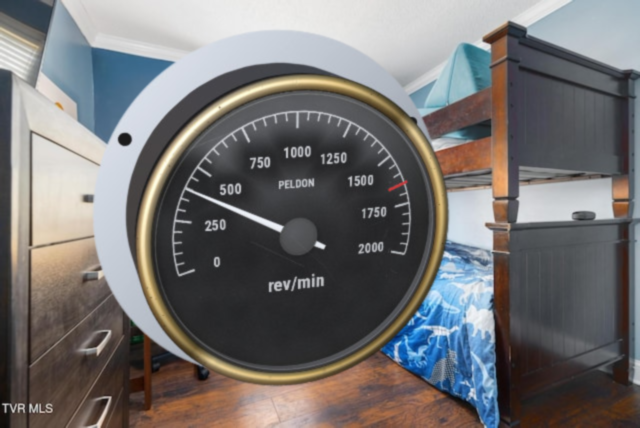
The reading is 400 rpm
